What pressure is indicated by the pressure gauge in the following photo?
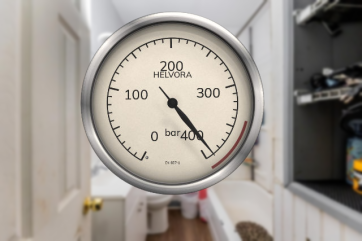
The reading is 390 bar
